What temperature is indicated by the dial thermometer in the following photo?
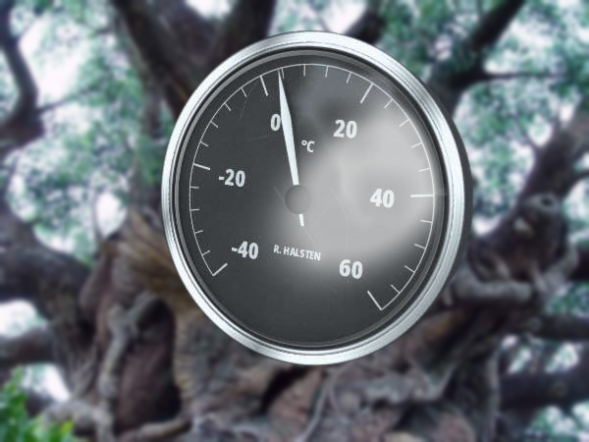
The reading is 4 °C
